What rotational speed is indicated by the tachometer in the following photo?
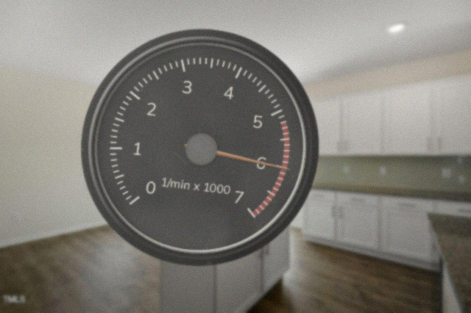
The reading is 6000 rpm
